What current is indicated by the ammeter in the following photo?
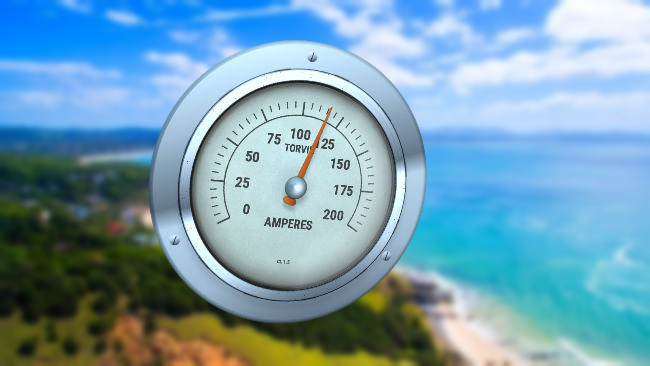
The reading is 115 A
